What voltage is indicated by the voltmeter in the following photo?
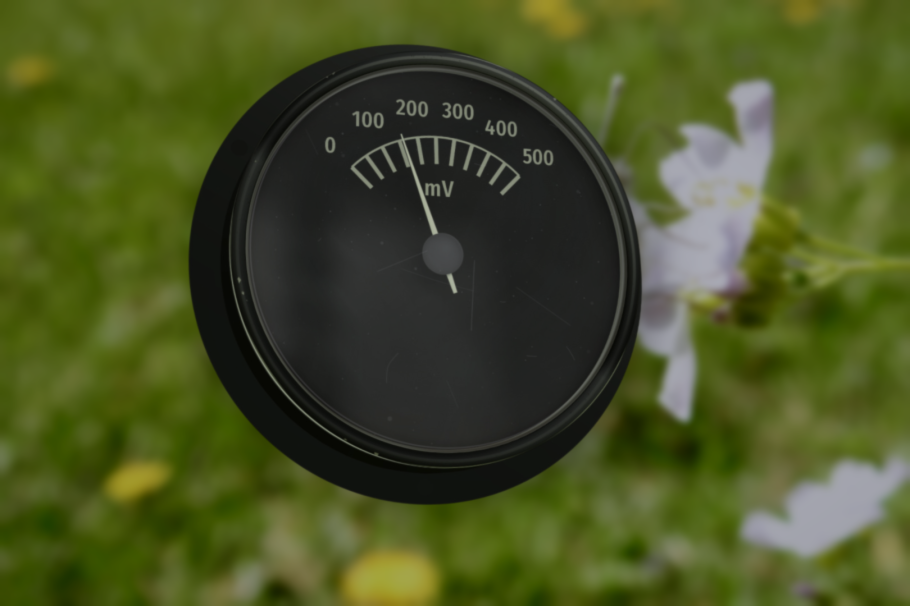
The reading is 150 mV
